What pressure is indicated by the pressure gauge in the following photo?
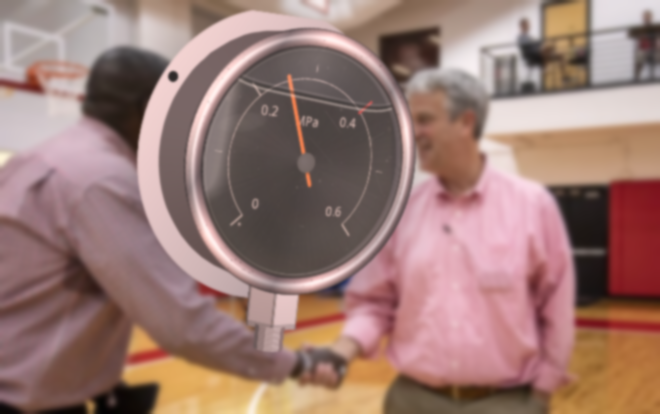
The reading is 0.25 MPa
